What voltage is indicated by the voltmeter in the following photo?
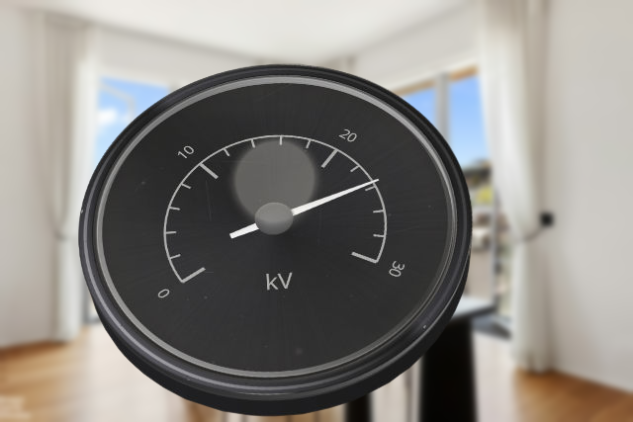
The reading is 24 kV
